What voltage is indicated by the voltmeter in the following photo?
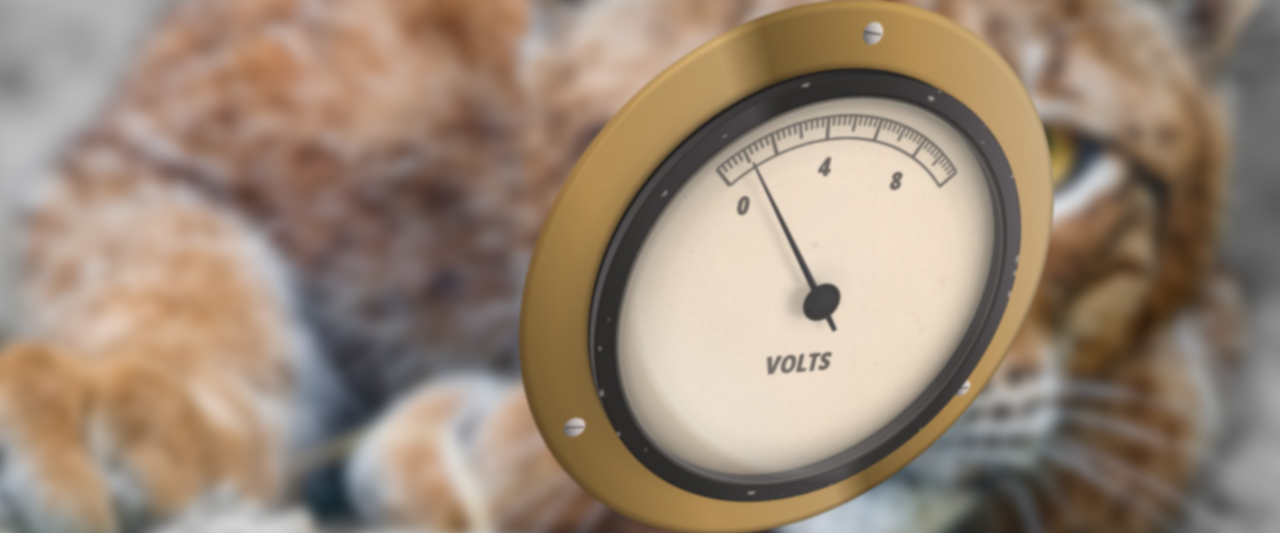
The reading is 1 V
